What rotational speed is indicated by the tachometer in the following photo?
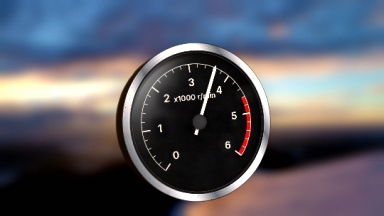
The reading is 3600 rpm
